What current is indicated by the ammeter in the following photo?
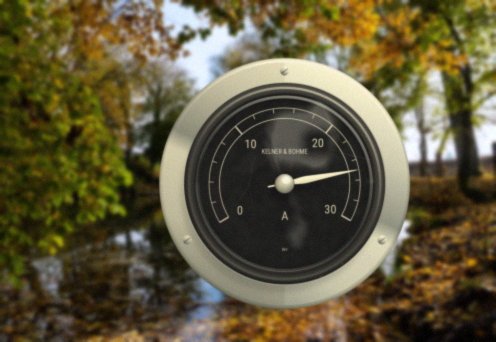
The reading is 25 A
